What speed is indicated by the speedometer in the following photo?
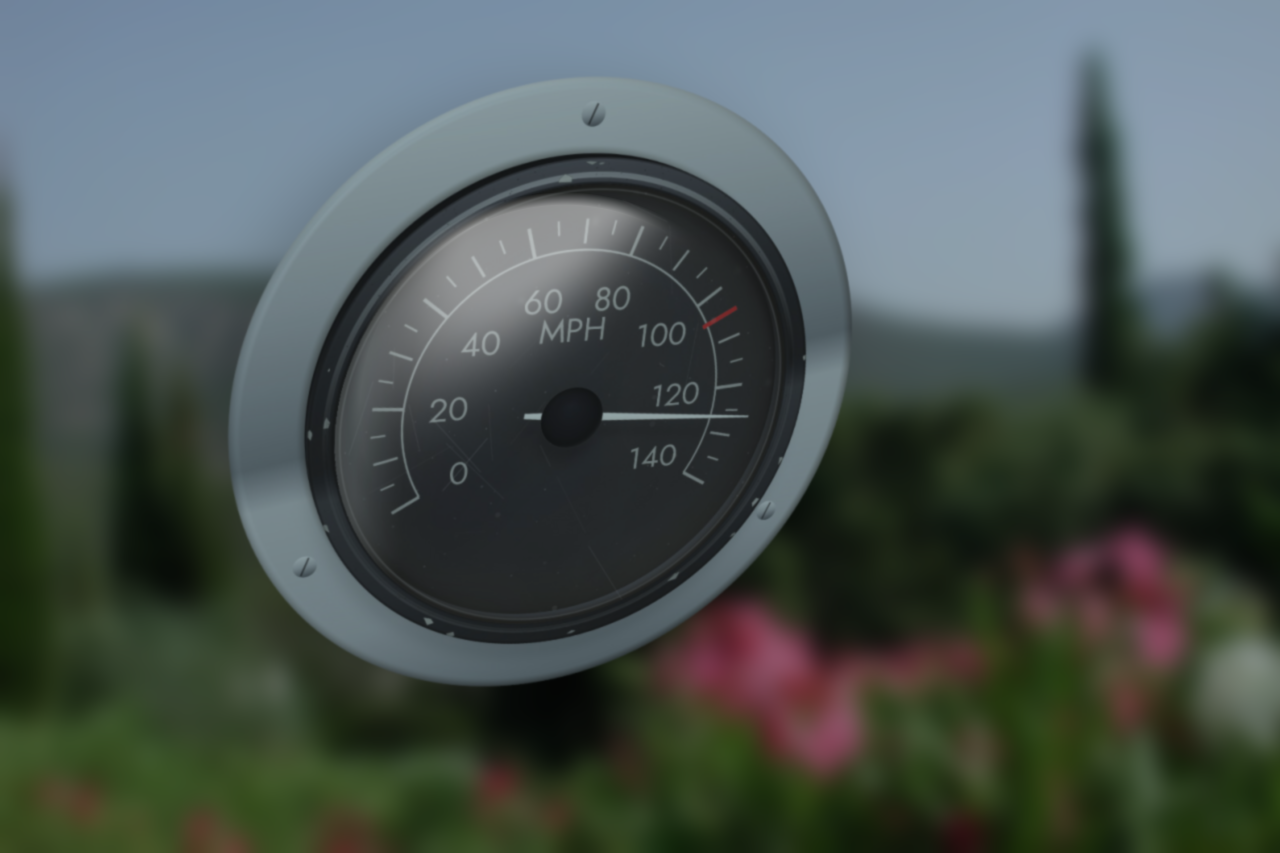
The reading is 125 mph
